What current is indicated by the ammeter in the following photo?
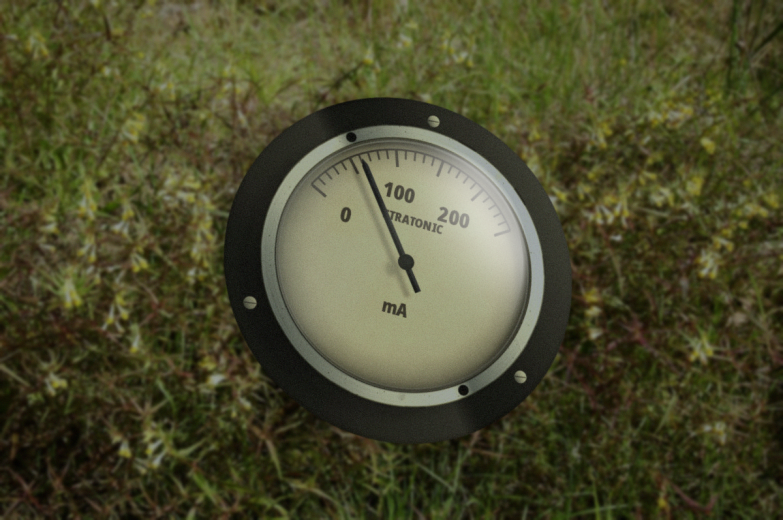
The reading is 60 mA
